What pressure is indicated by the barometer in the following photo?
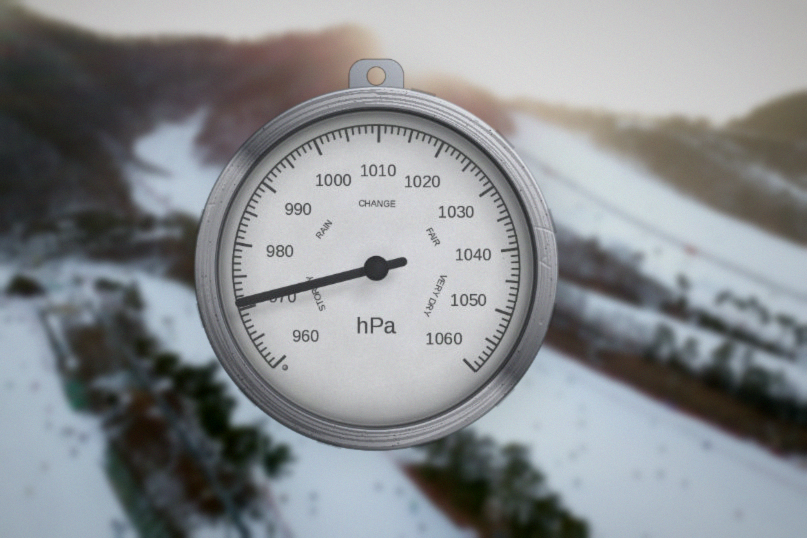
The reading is 971 hPa
